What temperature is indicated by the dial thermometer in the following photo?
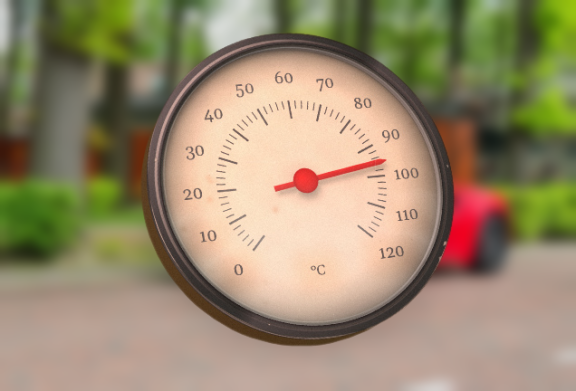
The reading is 96 °C
